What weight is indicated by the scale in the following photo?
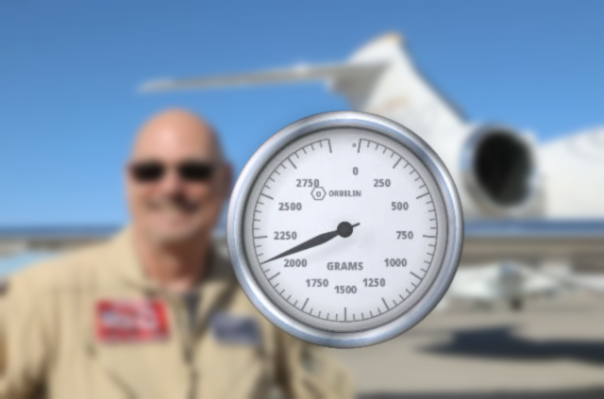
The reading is 2100 g
